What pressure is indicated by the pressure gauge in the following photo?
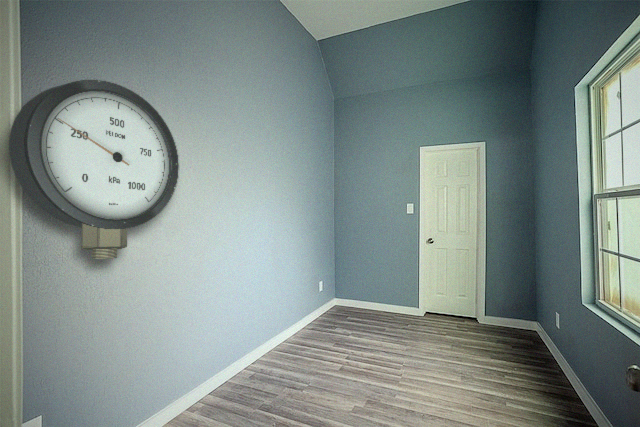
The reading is 250 kPa
